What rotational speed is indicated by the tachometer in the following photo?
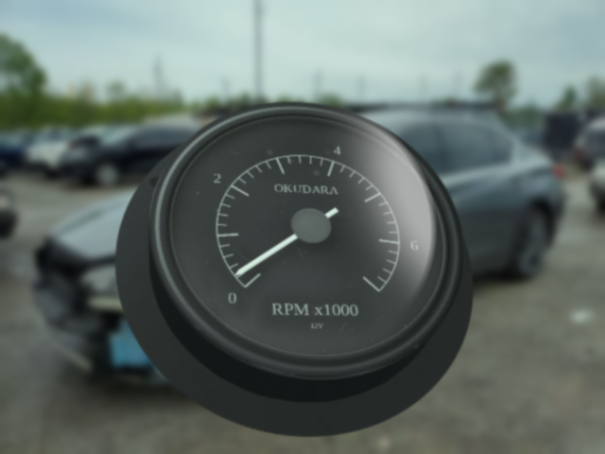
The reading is 200 rpm
